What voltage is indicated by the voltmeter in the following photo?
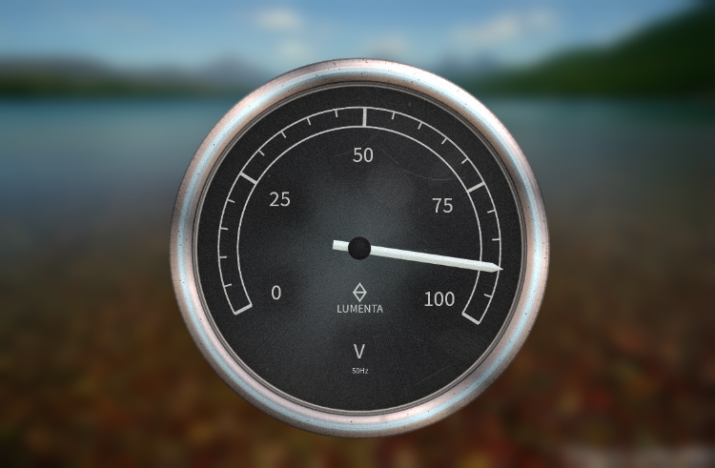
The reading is 90 V
